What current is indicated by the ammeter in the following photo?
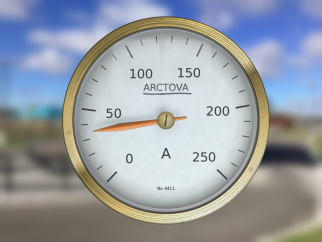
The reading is 35 A
